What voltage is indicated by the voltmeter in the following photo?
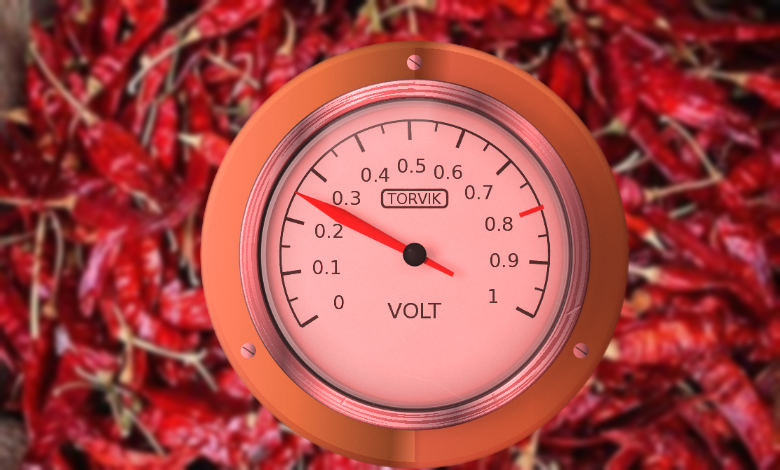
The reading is 0.25 V
